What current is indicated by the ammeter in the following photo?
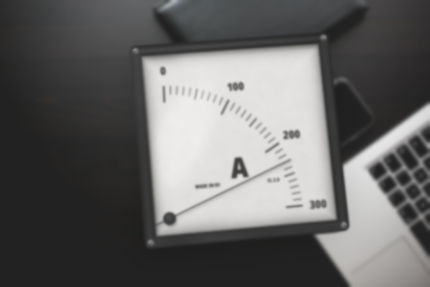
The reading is 230 A
